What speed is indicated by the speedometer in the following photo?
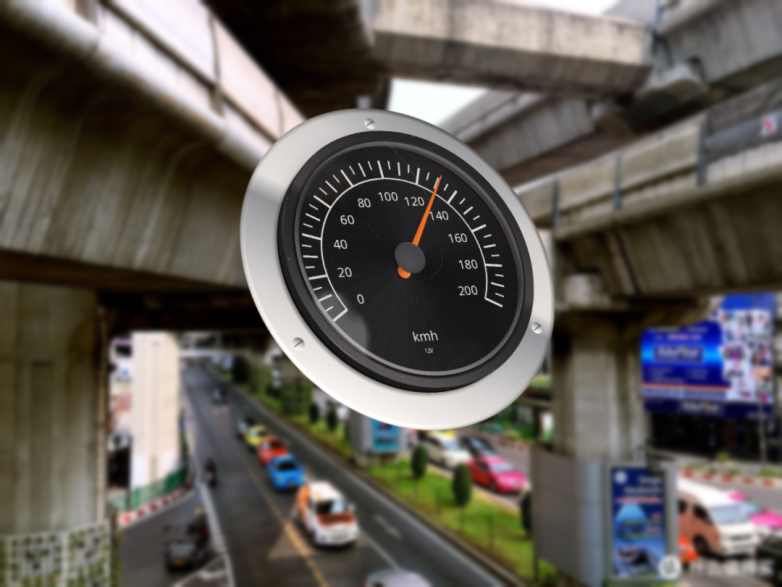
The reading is 130 km/h
